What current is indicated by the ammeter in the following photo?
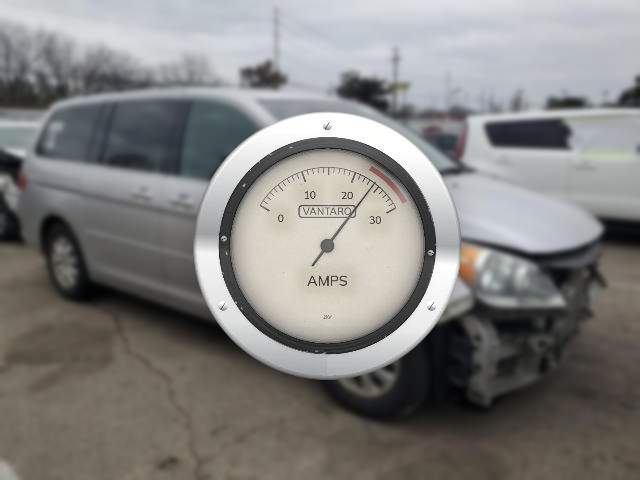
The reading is 24 A
